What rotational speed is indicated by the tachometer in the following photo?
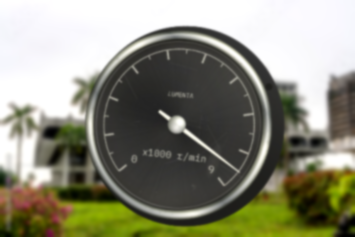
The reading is 8500 rpm
